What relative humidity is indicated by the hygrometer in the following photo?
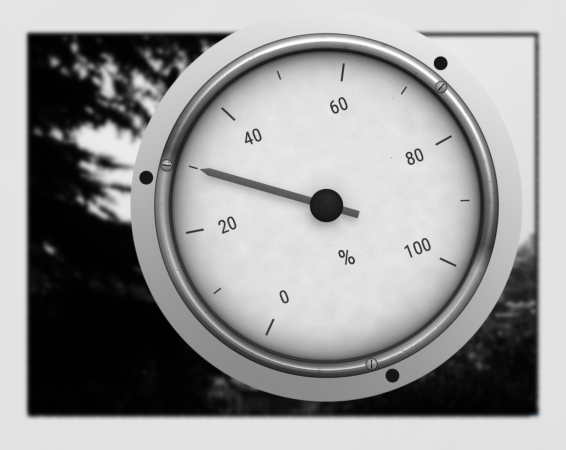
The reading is 30 %
